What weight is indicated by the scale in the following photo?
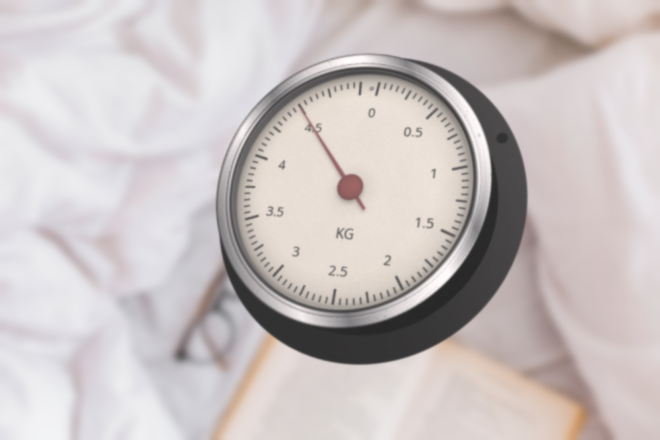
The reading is 4.5 kg
